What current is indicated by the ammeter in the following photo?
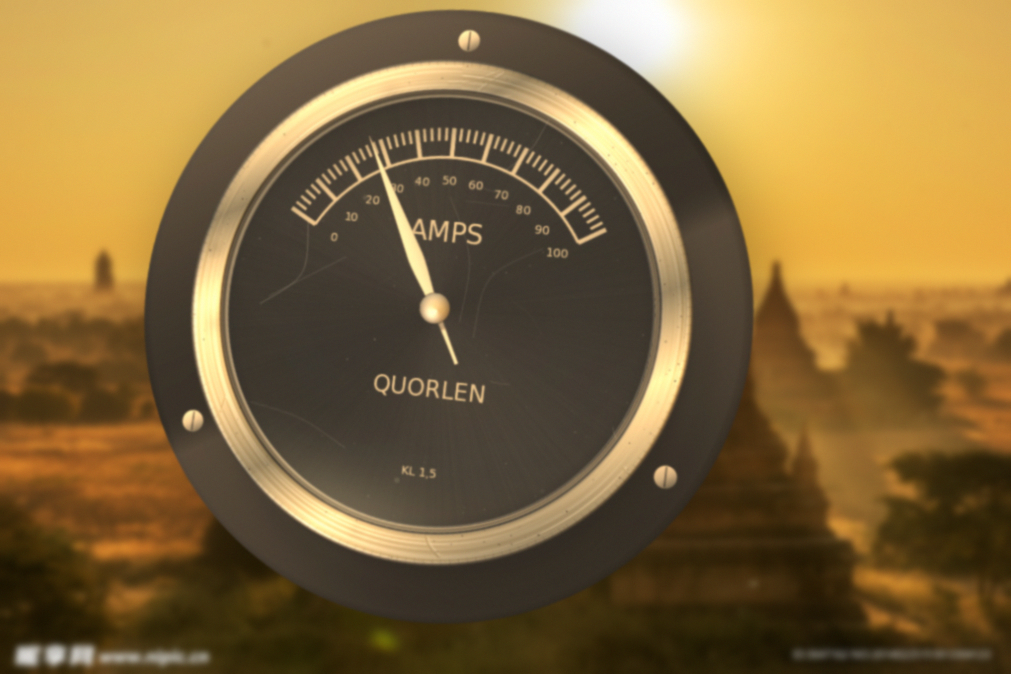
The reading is 28 A
